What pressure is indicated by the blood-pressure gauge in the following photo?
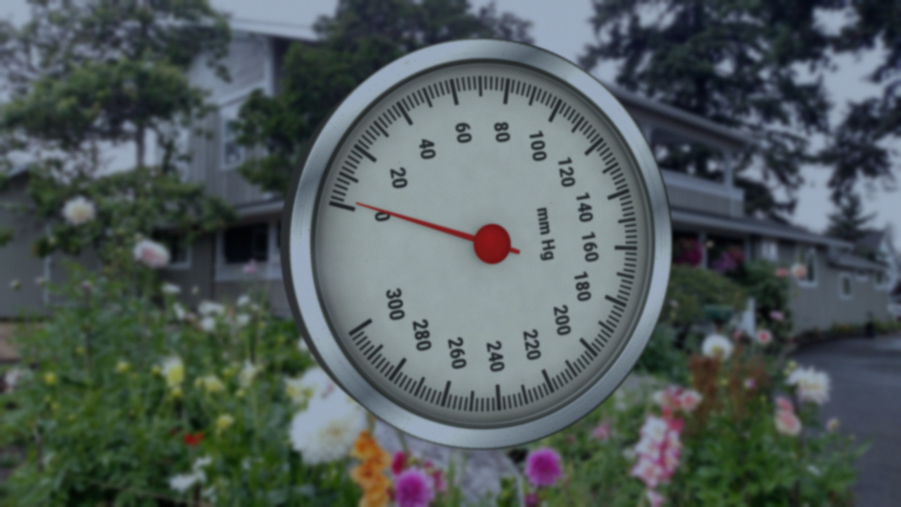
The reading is 2 mmHg
